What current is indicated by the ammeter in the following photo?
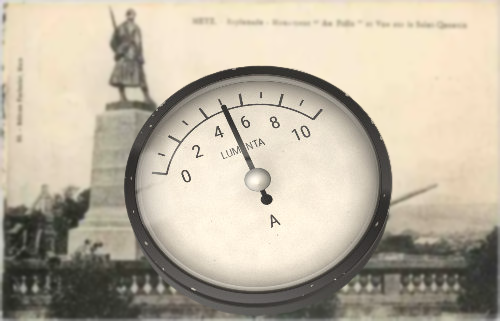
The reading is 5 A
